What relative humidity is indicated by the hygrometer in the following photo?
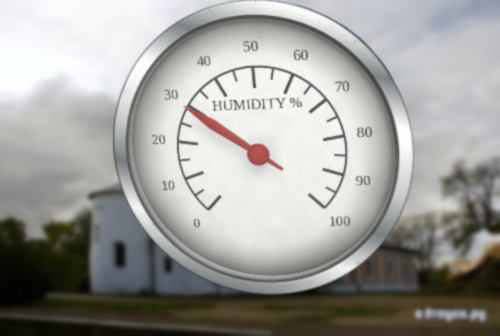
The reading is 30 %
